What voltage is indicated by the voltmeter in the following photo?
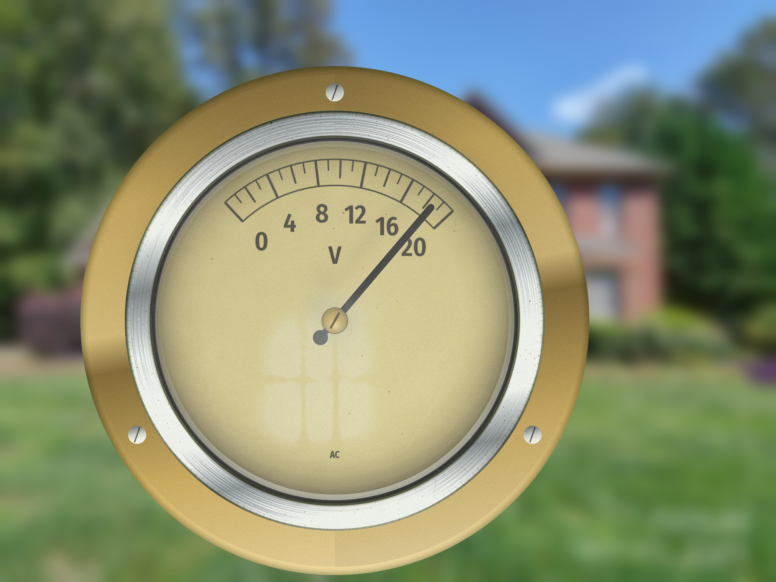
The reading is 18.5 V
